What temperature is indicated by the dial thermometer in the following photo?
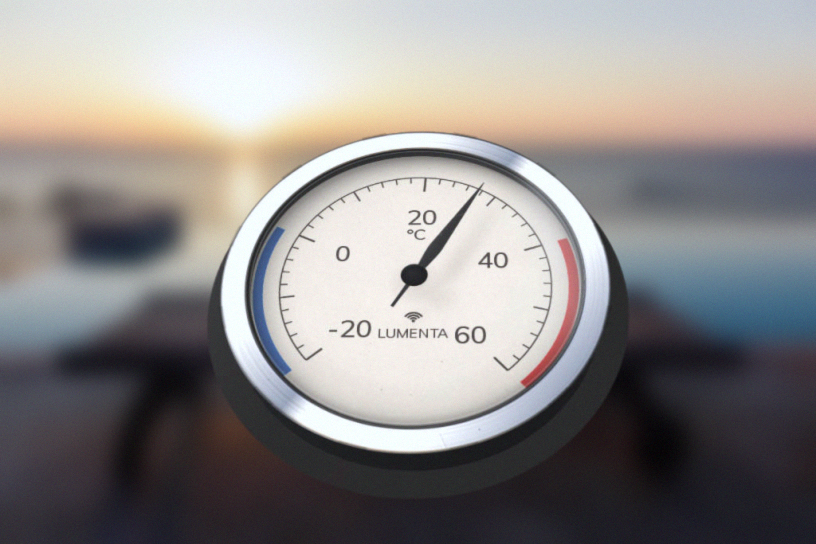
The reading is 28 °C
